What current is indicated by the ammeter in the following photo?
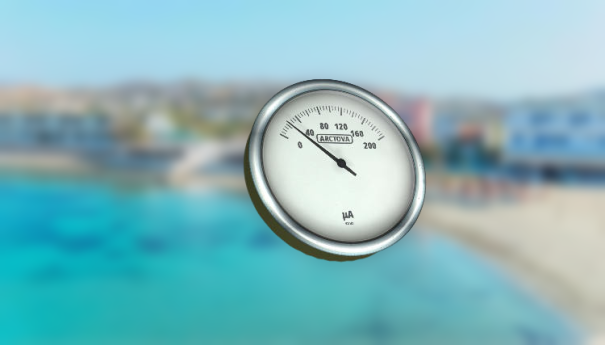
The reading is 20 µA
